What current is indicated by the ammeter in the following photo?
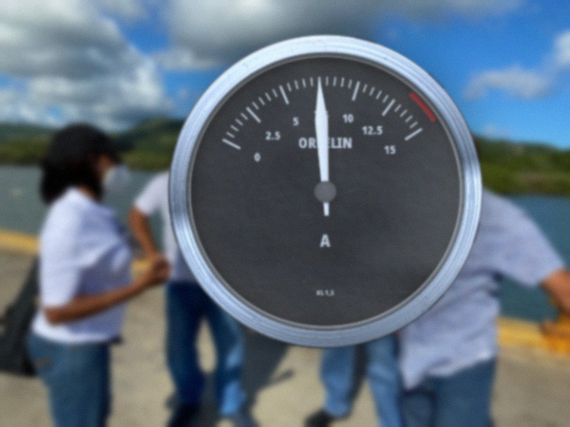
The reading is 7.5 A
